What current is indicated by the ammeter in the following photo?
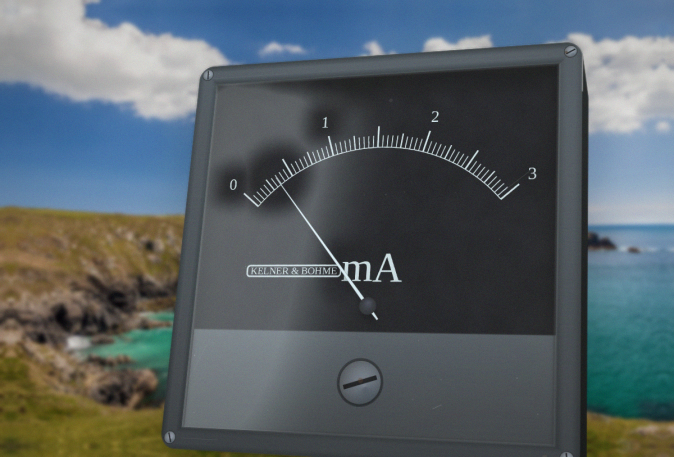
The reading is 0.35 mA
